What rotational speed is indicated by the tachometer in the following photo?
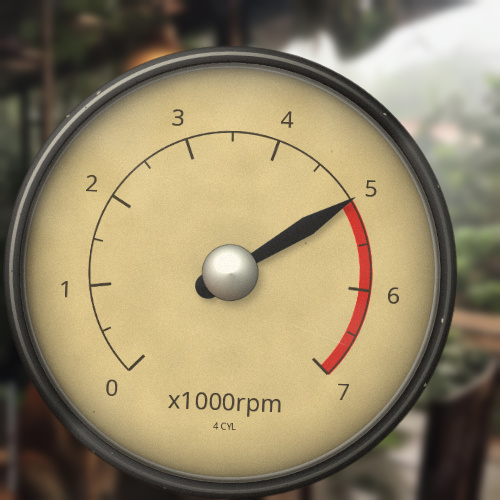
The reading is 5000 rpm
